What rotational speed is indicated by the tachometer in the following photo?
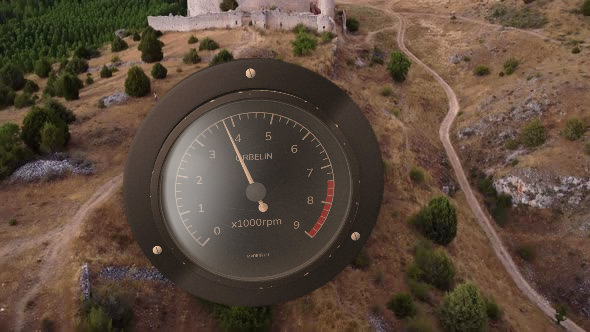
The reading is 3800 rpm
